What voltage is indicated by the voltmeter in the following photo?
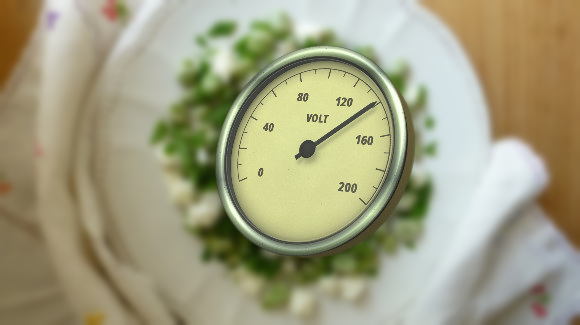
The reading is 140 V
